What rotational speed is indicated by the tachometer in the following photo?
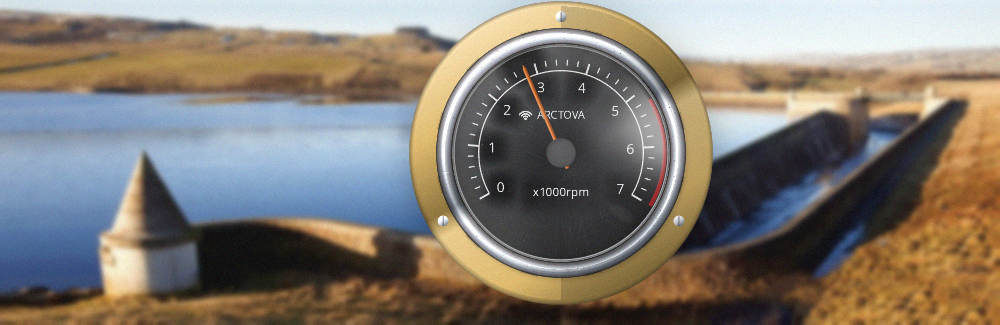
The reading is 2800 rpm
